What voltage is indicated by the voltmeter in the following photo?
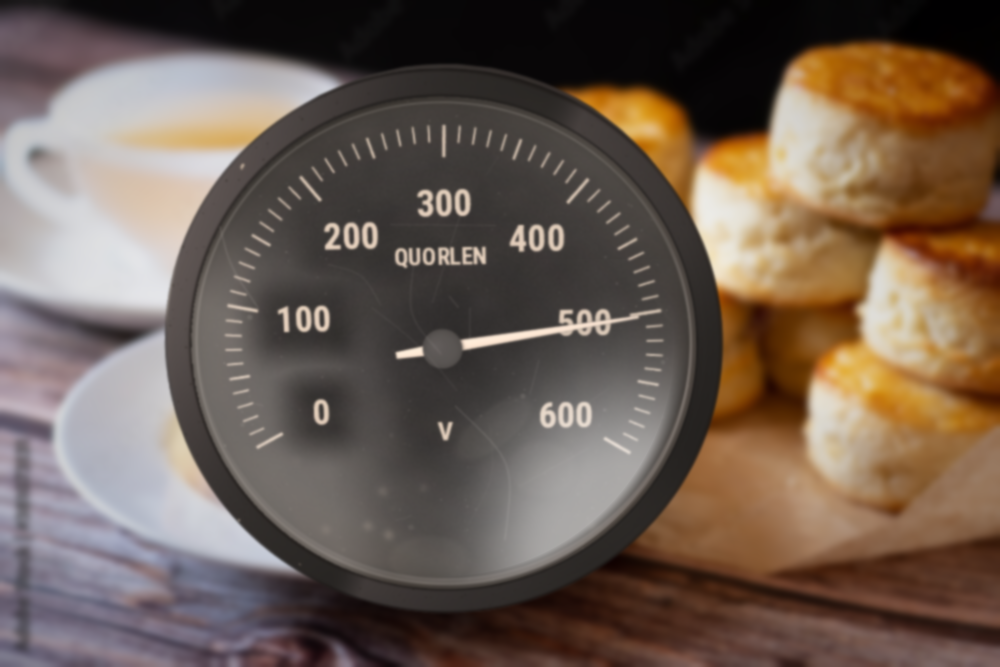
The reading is 500 V
